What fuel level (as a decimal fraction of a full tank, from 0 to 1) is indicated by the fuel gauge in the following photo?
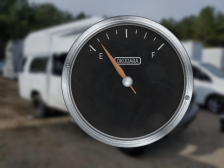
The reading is 0.125
